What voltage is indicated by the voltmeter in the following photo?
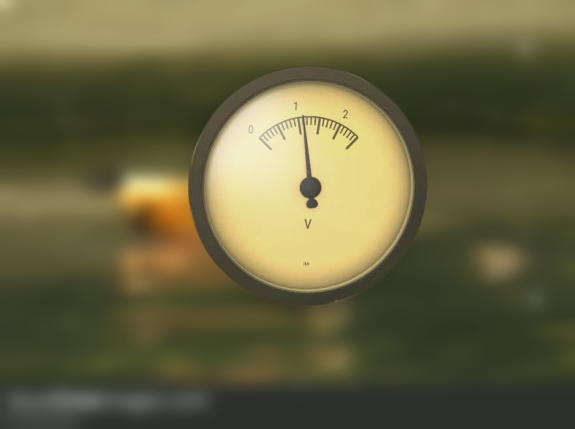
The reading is 1.1 V
